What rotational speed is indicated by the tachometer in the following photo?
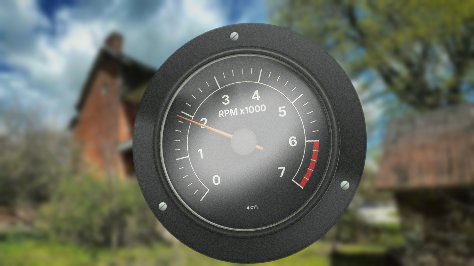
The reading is 1900 rpm
